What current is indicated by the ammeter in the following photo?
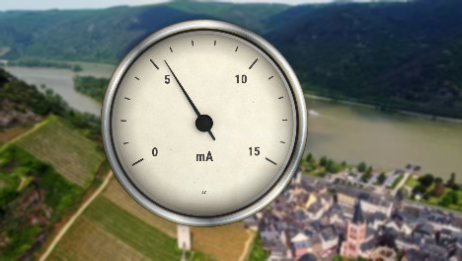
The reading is 5.5 mA
